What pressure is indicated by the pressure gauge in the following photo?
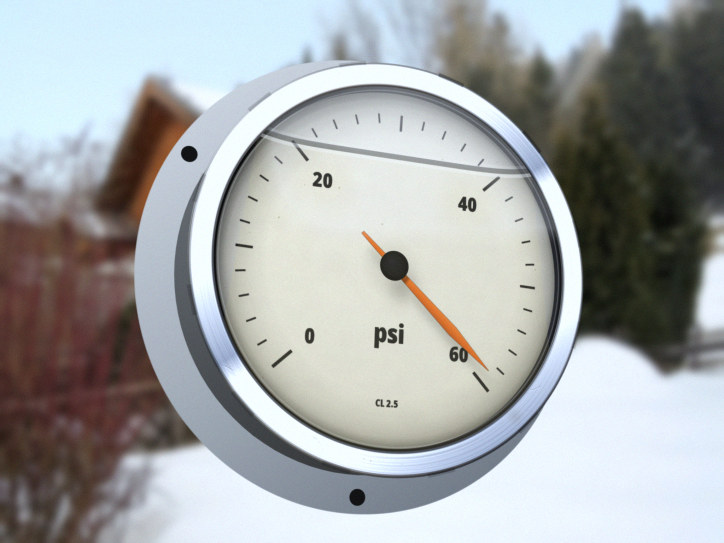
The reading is 59 psi
